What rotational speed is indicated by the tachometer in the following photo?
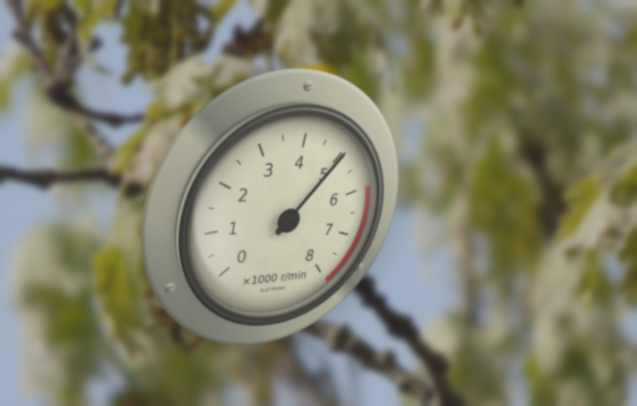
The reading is 5000 rpm
